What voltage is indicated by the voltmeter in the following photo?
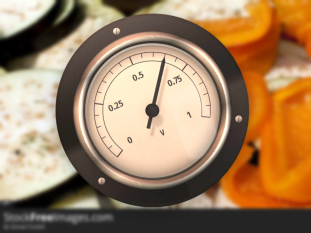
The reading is 0.65 V
